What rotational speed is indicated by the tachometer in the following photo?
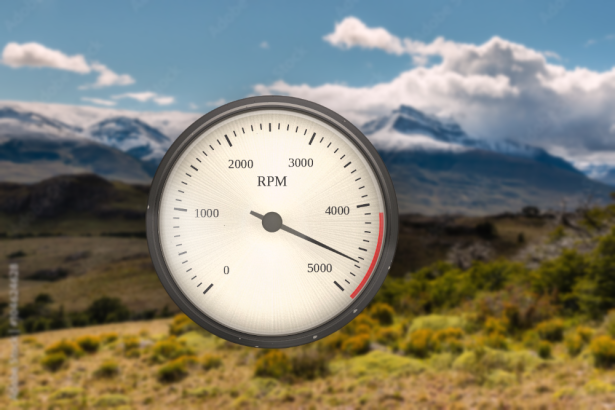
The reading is 4650 rpm
